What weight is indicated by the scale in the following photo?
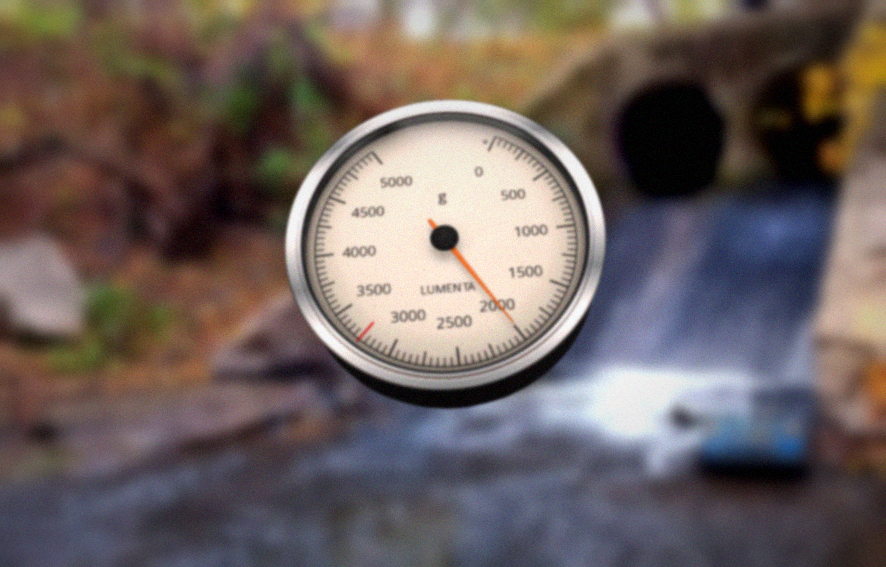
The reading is 2000 g
